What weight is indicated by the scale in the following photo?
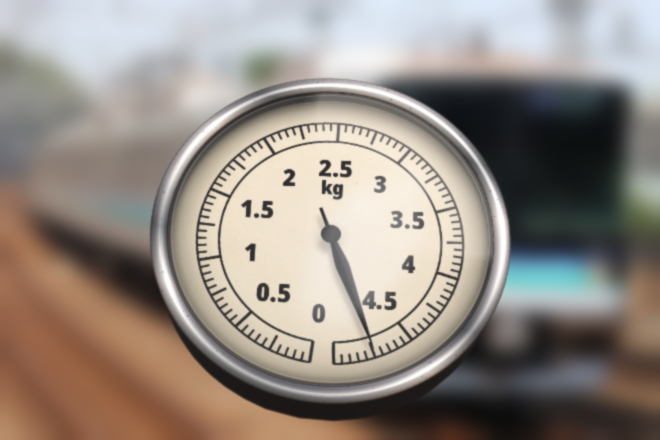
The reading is 4.75 kg
